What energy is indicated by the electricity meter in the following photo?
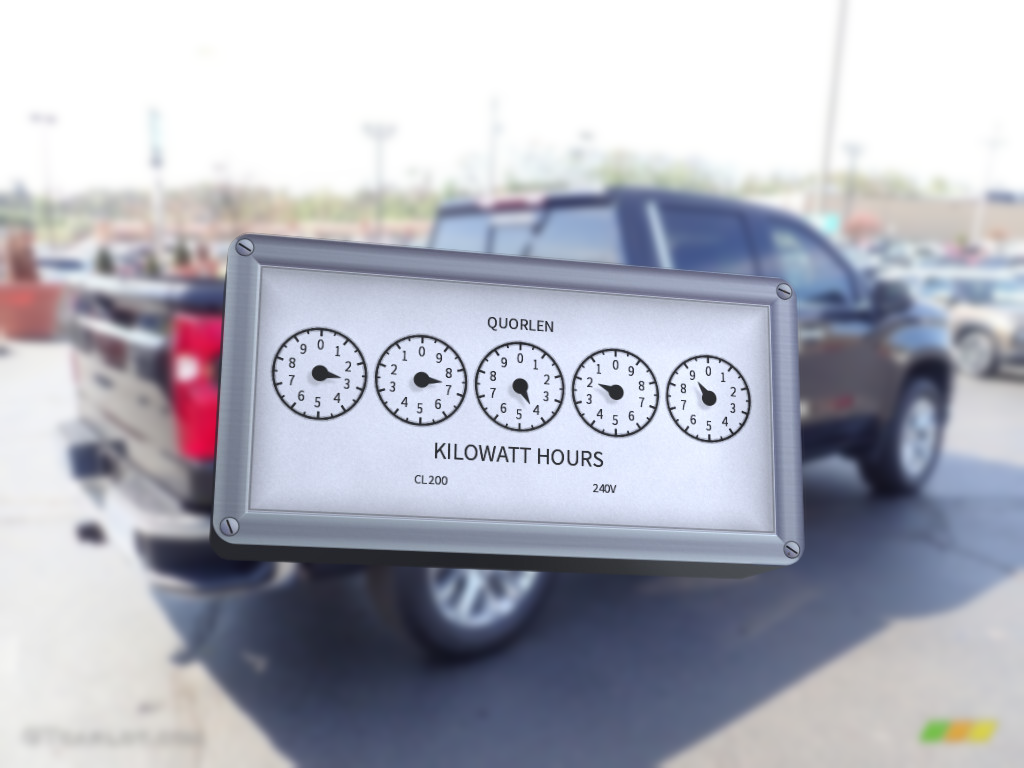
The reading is 27419 kWh
